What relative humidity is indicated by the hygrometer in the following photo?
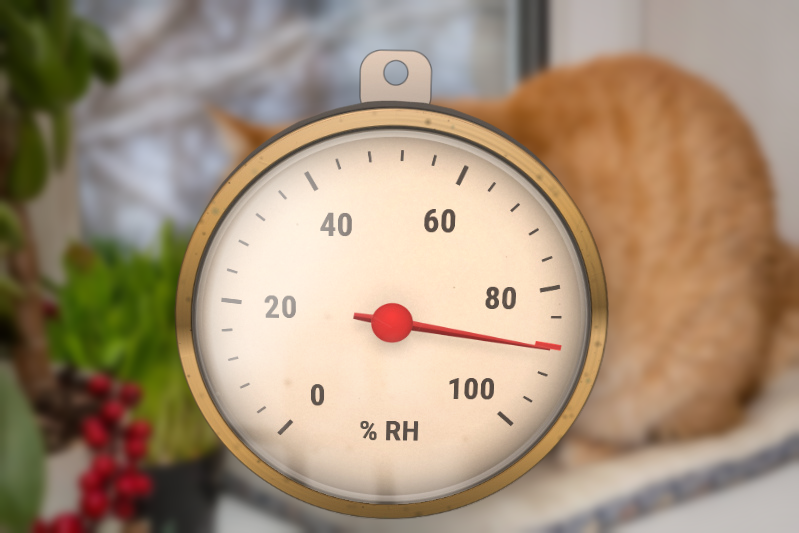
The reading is 88 %
